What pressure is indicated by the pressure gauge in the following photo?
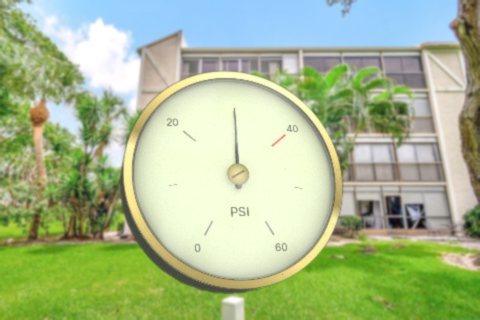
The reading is 30 psi
